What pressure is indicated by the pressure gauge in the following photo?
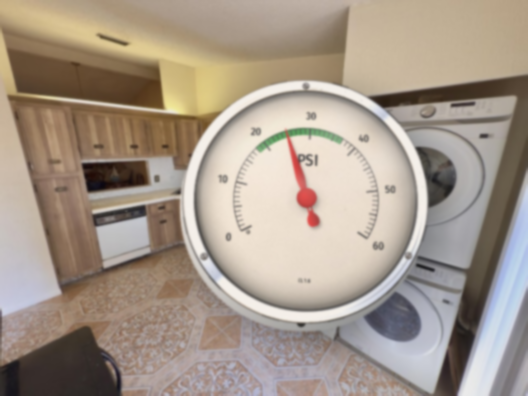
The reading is 25 psi
